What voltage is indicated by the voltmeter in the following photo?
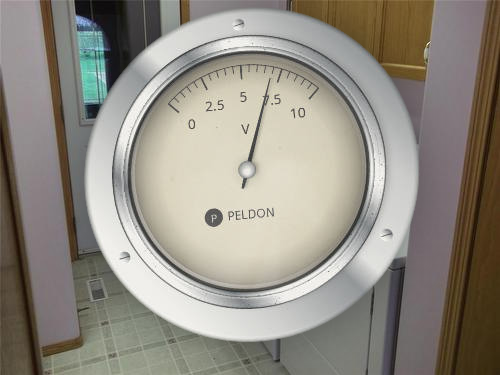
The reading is 7 V
